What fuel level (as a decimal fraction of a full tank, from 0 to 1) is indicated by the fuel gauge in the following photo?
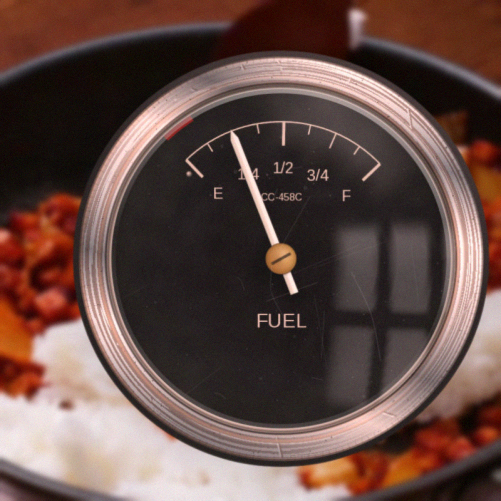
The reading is 0.25
